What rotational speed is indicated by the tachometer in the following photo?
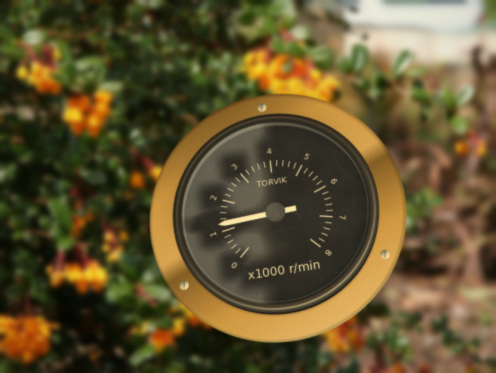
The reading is 1200 rpm
